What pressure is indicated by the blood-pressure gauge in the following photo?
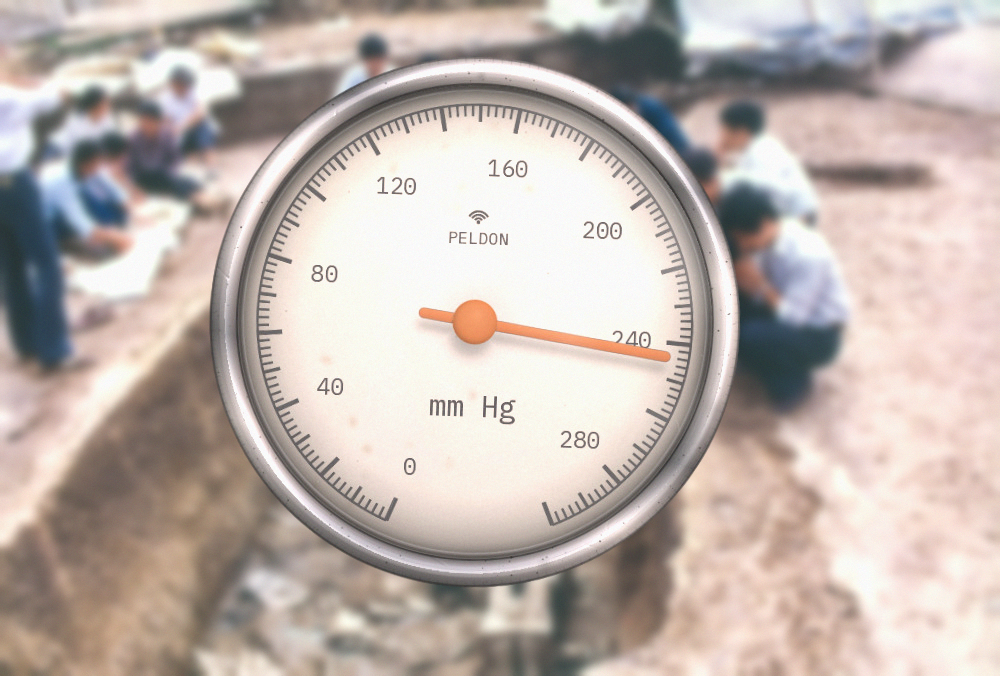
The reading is 244 mmHg
